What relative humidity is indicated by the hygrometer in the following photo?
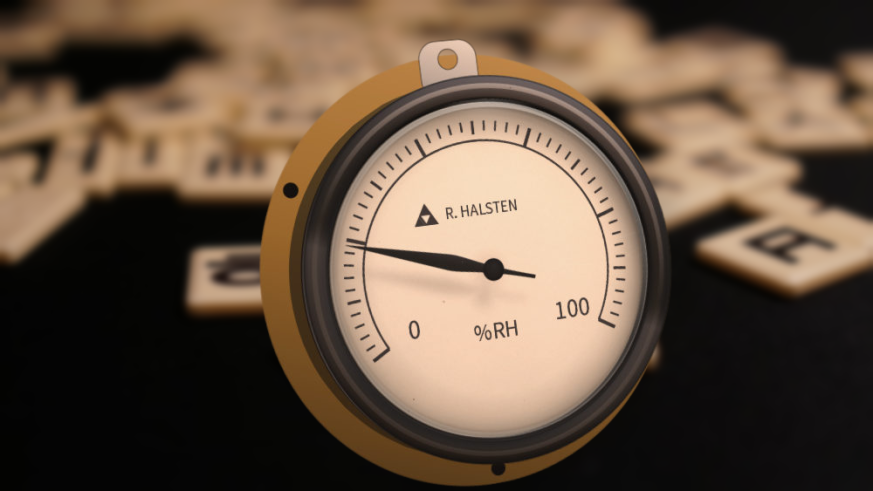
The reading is 19 %
